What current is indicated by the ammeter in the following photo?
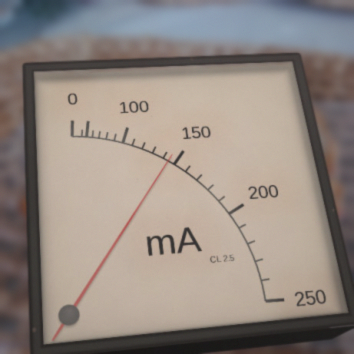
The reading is 145 mA
